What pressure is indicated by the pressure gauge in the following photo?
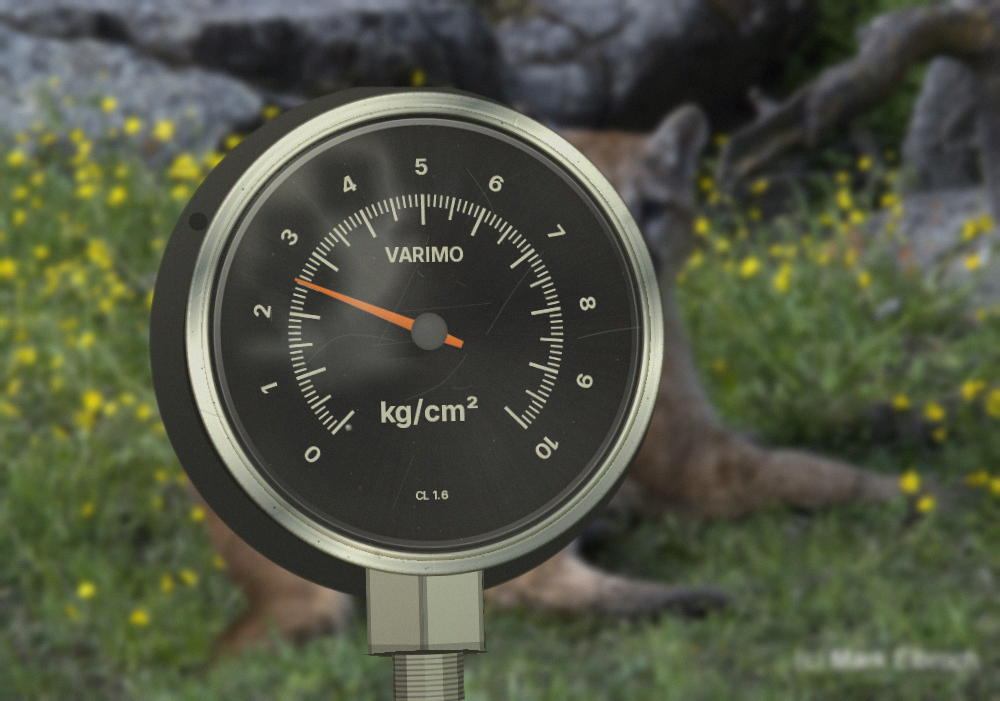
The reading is 2.5 kg/cm²
